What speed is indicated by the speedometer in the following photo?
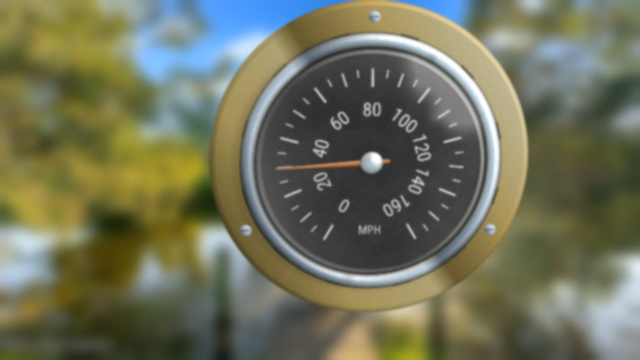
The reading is 30 mph
